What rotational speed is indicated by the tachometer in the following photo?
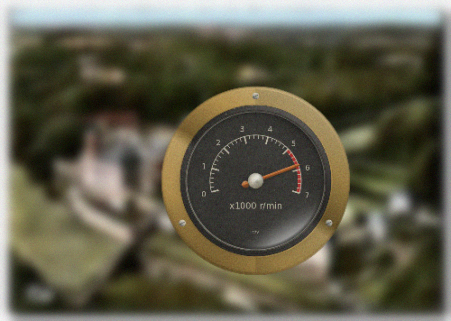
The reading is 5800 rpm
